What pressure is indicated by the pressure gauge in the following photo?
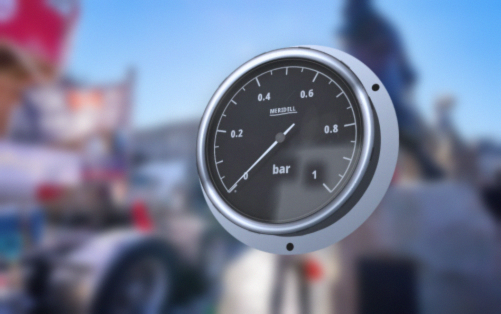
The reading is 0 bar
